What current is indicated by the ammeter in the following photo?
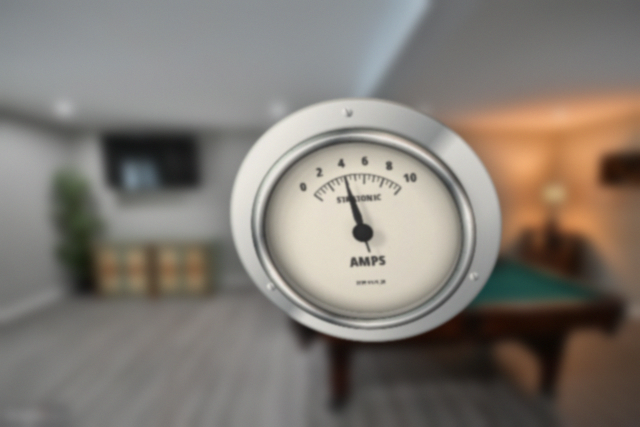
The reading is 4 A
